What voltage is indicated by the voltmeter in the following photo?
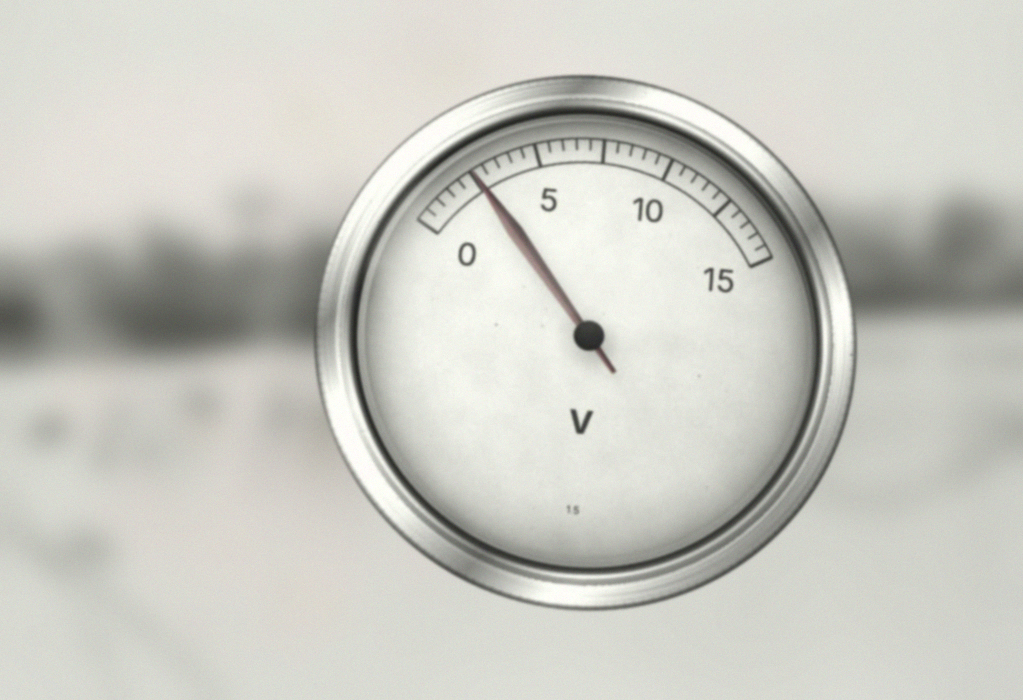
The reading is 2.5 V
